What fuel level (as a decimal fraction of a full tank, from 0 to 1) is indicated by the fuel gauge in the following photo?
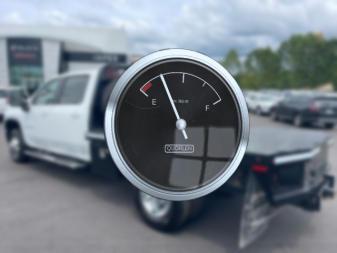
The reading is 0.25
